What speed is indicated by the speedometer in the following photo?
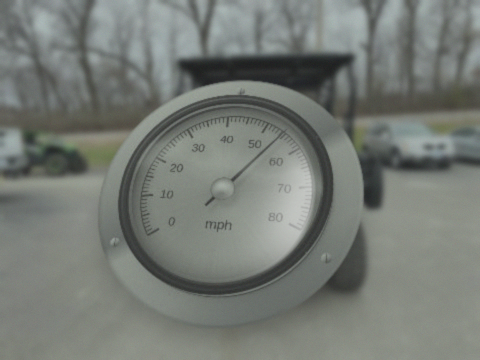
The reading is 55 mph
